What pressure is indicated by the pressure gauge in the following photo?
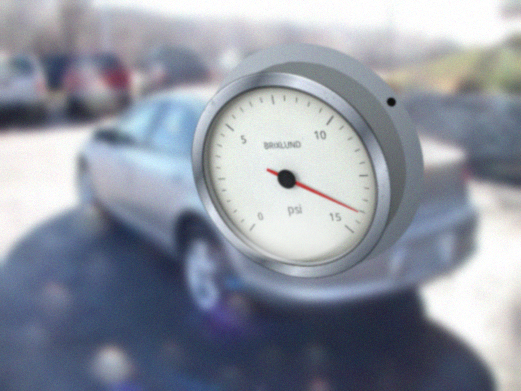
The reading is 14 psi
